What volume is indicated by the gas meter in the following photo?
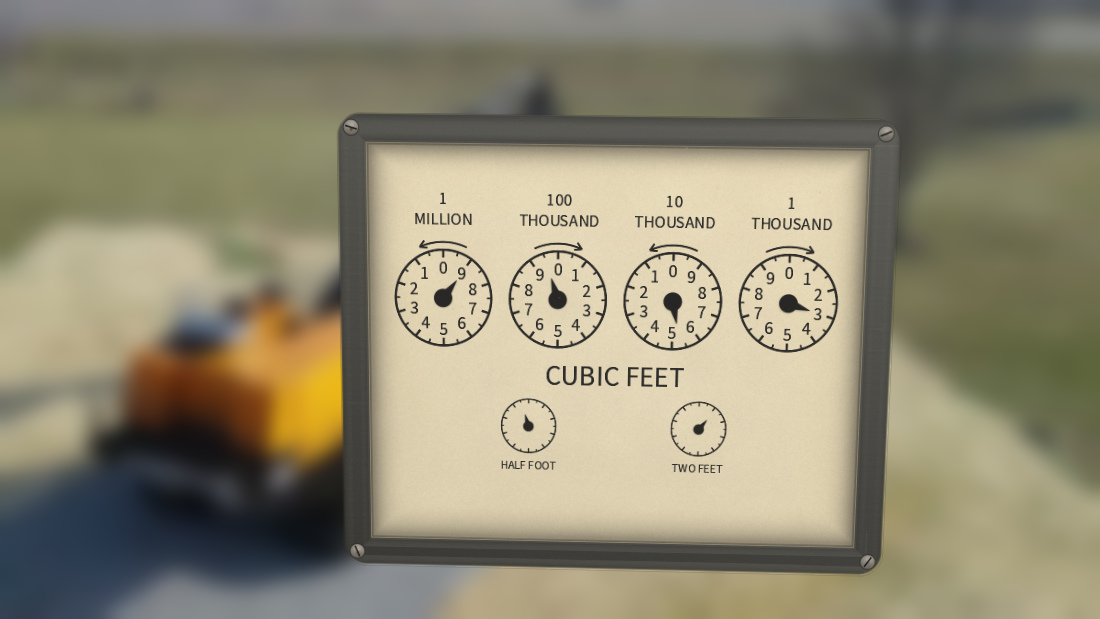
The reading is 895300 ft³
